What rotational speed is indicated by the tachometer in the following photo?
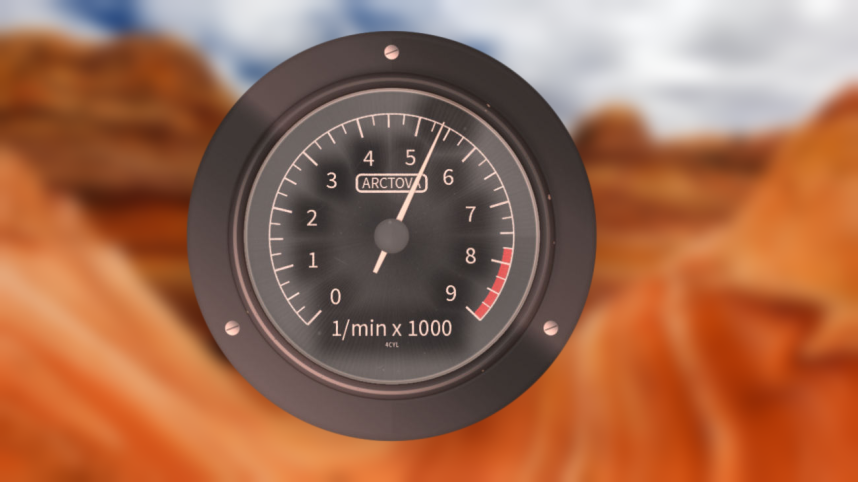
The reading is 5375 rpm
